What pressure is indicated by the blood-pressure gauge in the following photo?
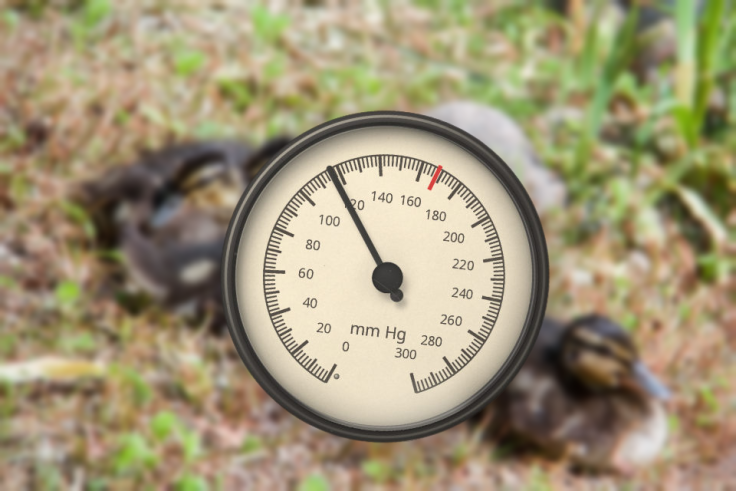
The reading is 116 mmHg
